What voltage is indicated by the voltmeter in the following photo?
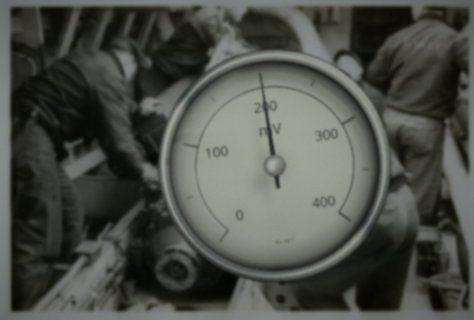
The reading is 200 mV
